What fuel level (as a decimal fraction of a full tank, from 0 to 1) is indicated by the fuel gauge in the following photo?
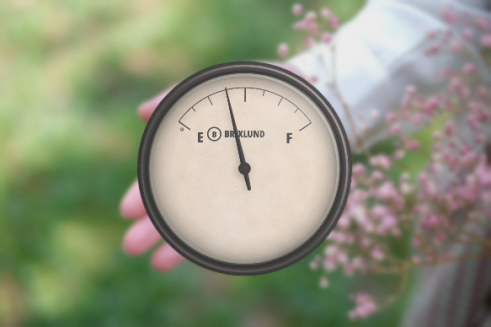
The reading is 0.375
